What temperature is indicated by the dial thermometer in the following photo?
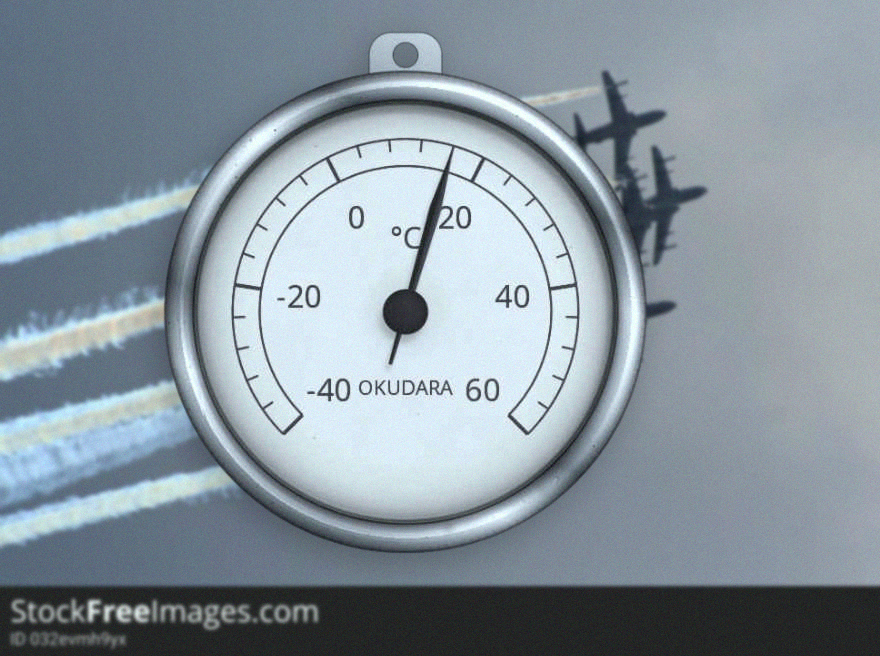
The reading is 16 °C
